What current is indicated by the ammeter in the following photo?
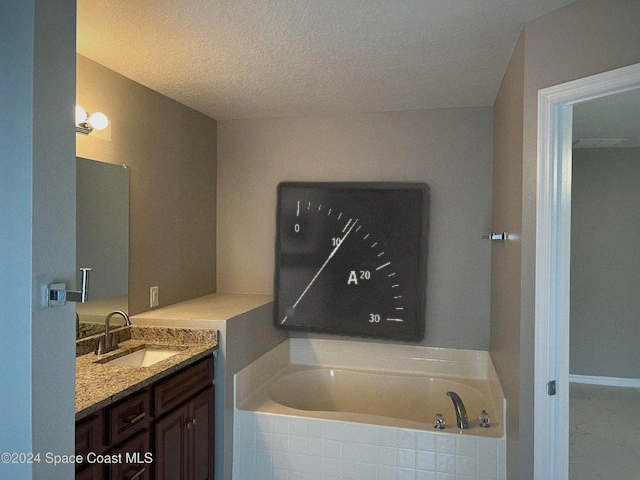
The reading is 11 A
